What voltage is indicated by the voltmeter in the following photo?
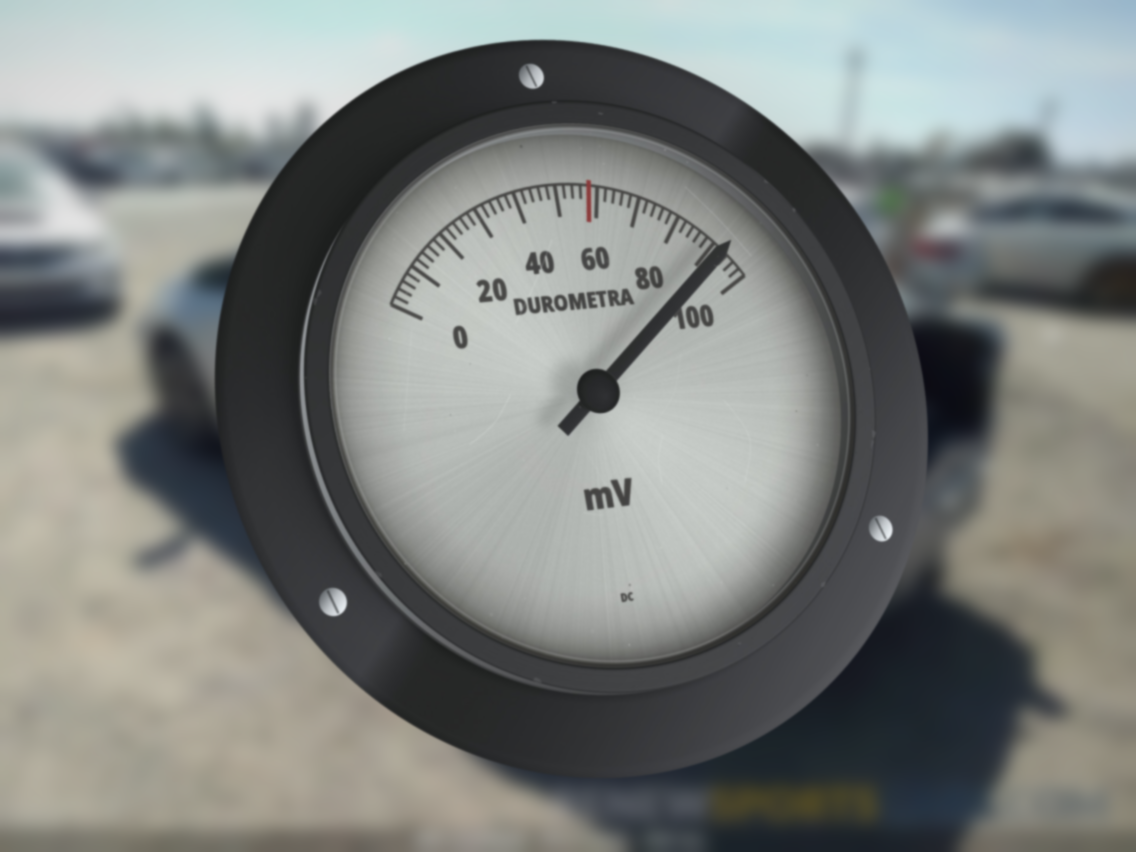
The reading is 92 mV
